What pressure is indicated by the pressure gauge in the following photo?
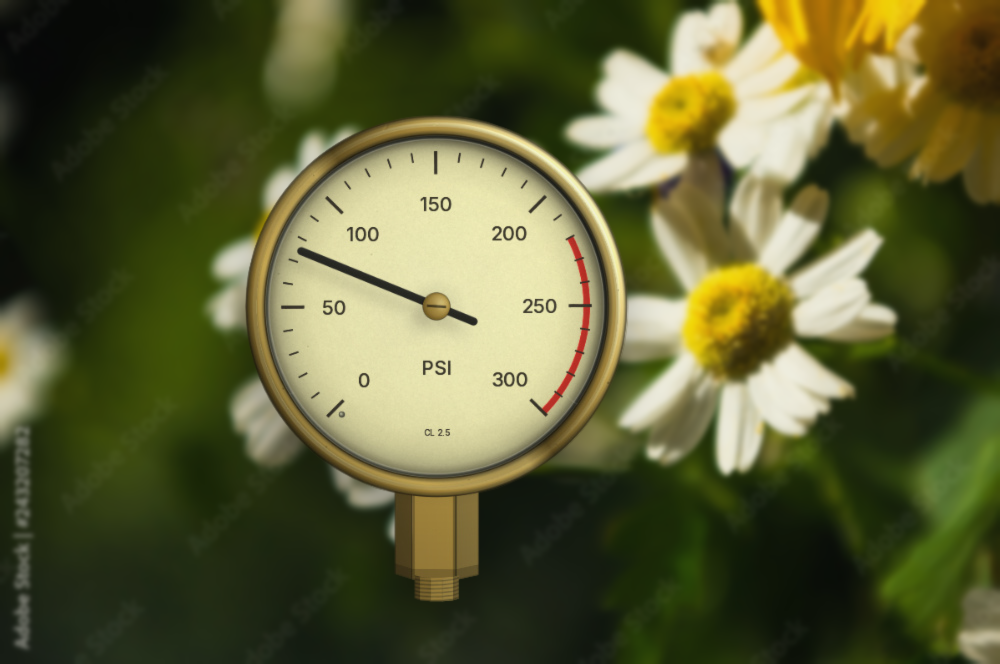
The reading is 75 psi
